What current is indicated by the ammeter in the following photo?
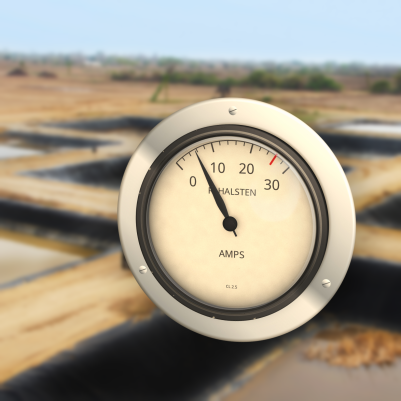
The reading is 6 A
